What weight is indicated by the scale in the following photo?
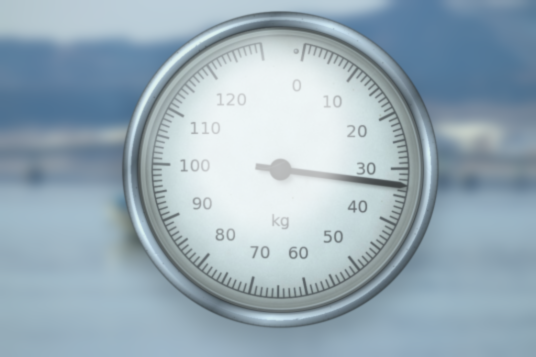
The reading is 33 kg
